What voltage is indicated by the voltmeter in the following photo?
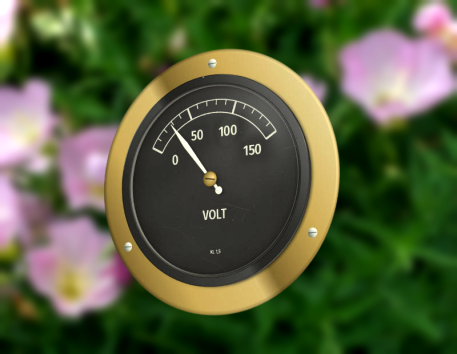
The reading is 30 V
